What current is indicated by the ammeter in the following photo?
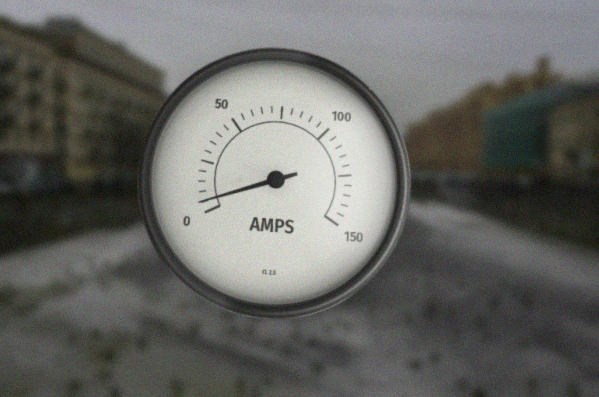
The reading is 5 A
